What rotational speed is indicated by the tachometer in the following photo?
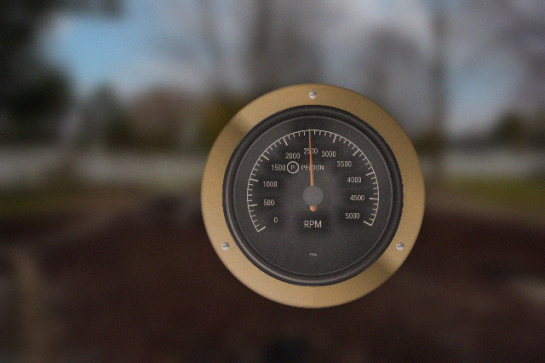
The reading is 2500 rpm
